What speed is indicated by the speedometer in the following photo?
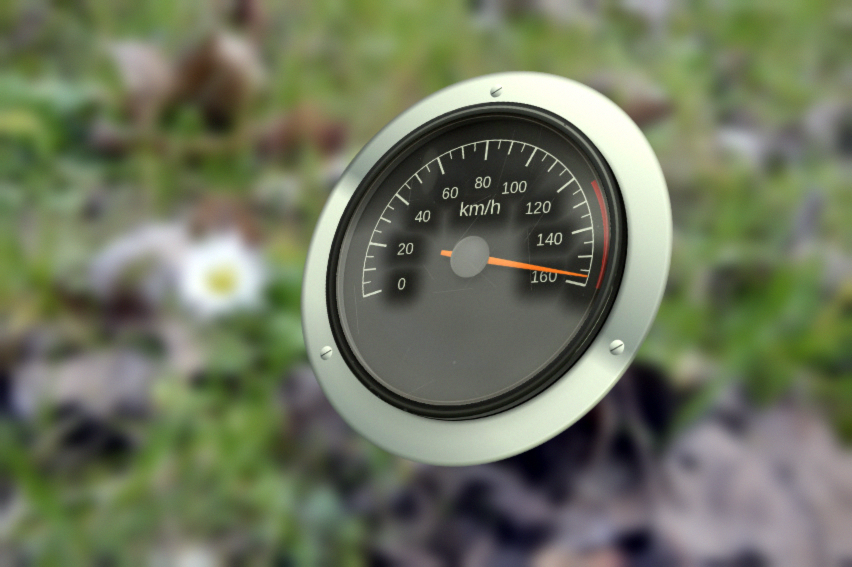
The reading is 157.5 km/h
